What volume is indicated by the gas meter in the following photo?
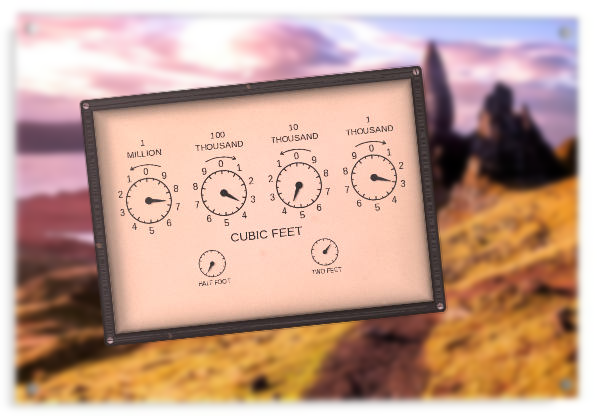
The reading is 734300 ft³
